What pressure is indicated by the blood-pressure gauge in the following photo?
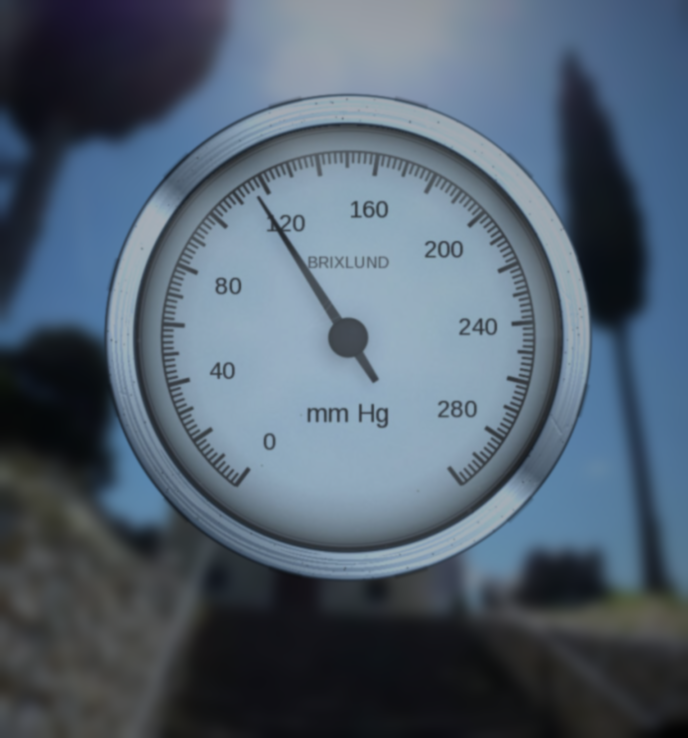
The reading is 116 mmHg
